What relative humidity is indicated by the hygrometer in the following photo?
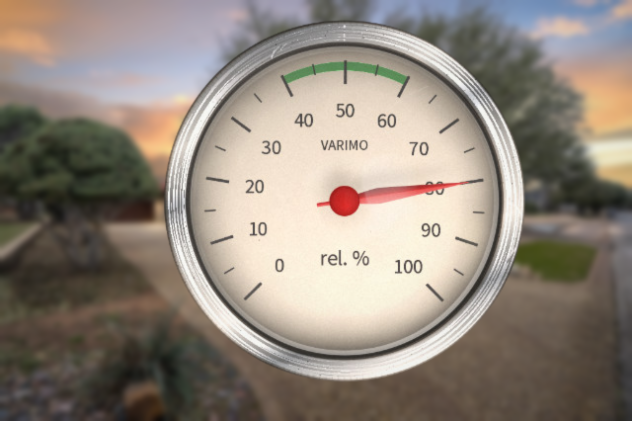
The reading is 80 %
